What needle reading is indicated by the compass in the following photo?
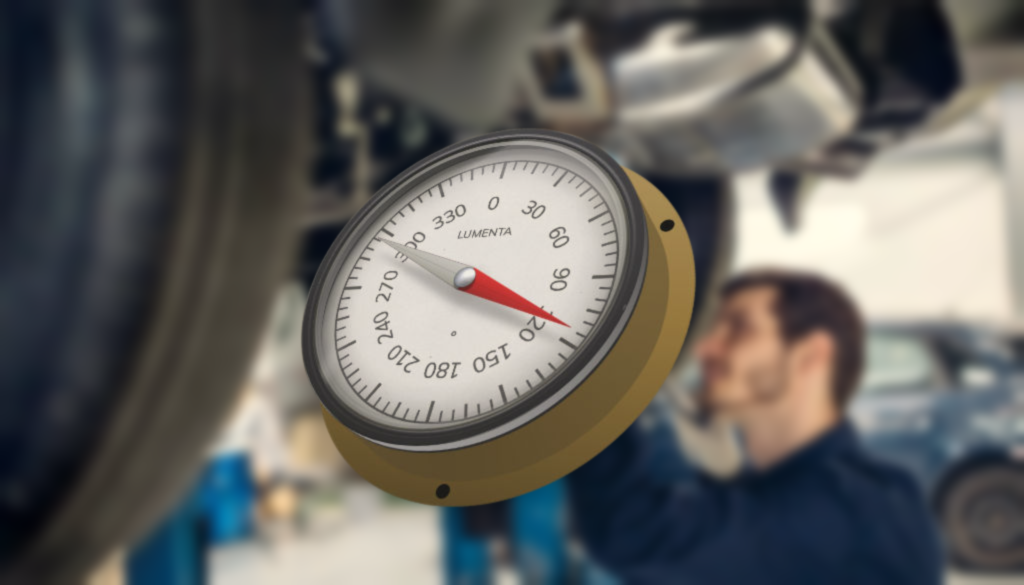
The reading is 115 °
